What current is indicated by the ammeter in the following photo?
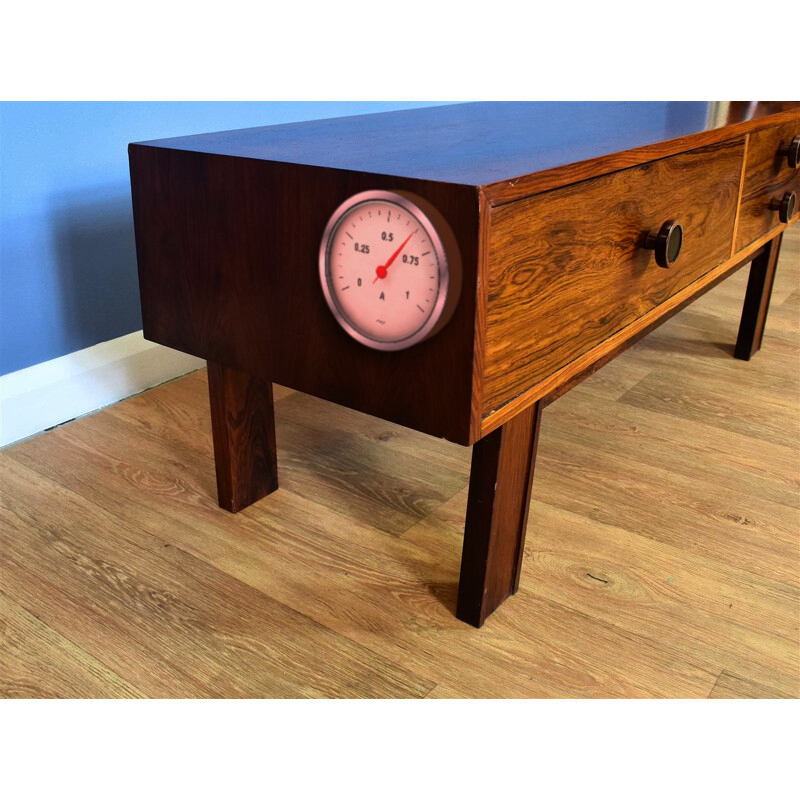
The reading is 0.65 A
